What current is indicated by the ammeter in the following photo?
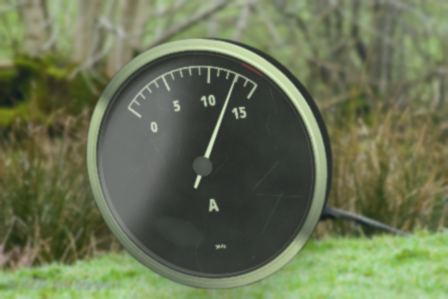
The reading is 13 A
